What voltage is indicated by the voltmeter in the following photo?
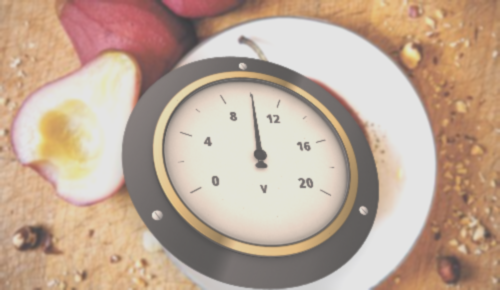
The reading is 10 V
